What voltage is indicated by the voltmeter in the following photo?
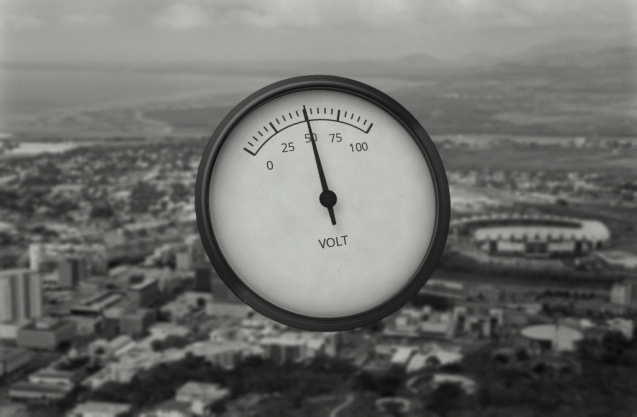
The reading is 50 V
